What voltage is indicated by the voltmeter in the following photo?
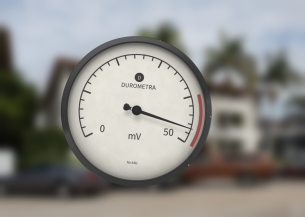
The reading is 47 mV
